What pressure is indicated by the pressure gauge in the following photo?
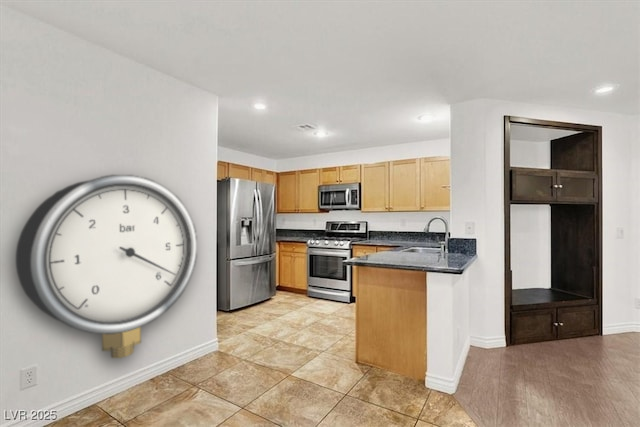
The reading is 5.75 bar
